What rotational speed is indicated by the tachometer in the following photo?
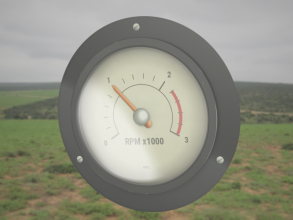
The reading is 1000 rpm
